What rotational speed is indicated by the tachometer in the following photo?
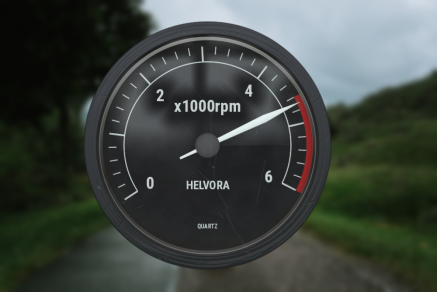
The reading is 4700 rpm
